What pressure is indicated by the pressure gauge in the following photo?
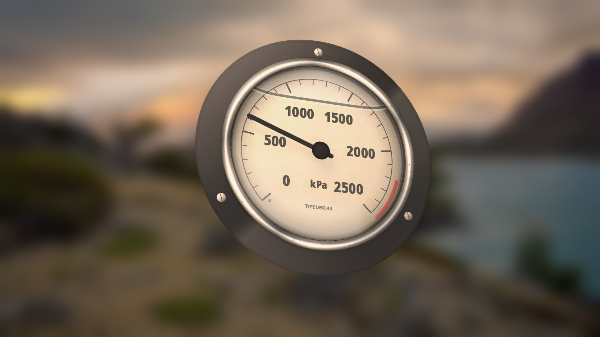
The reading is 600 kPa
